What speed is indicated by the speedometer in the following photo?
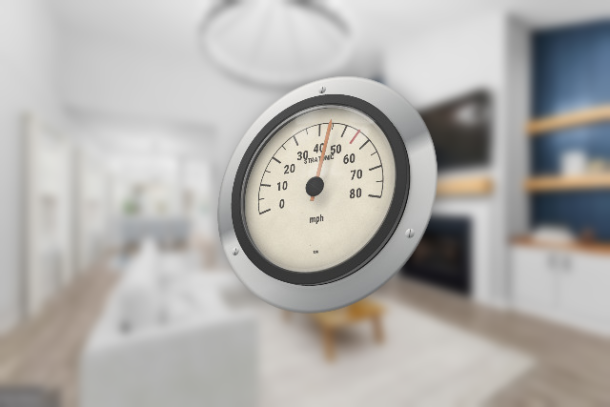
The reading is 45 mph
